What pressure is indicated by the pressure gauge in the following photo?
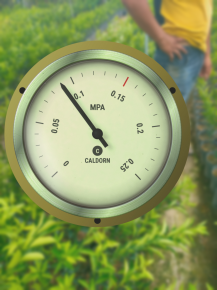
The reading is 0.09 MPa
